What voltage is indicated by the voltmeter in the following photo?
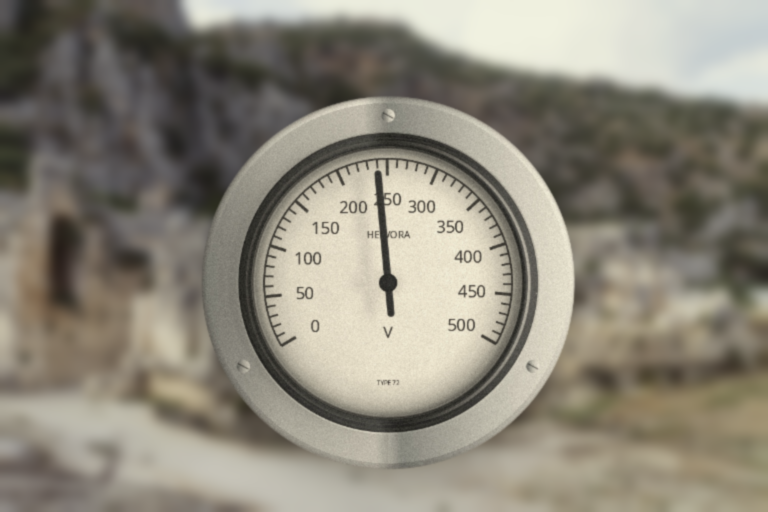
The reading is 240 V
